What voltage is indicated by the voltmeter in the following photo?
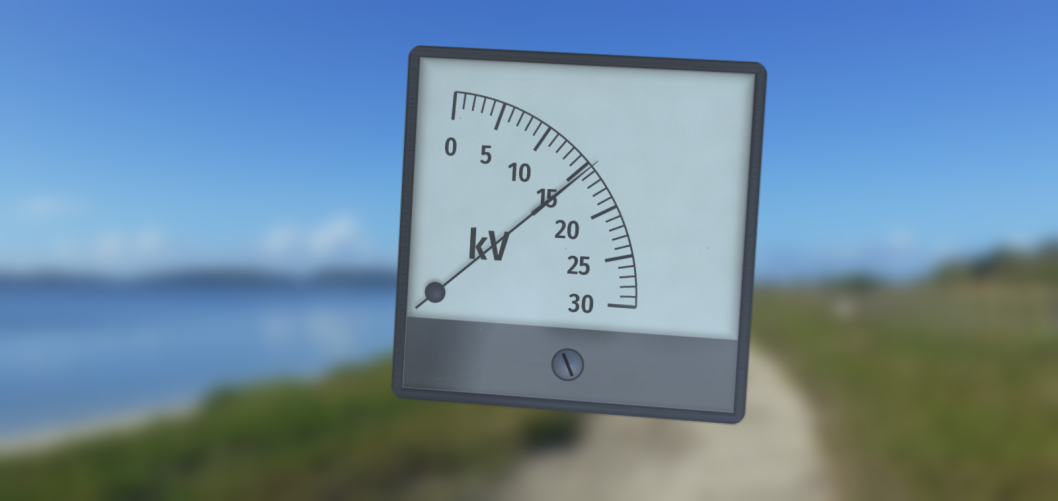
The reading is 15.5 kV
